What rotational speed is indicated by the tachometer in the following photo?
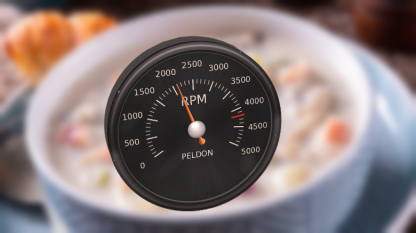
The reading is 2100 rpm
